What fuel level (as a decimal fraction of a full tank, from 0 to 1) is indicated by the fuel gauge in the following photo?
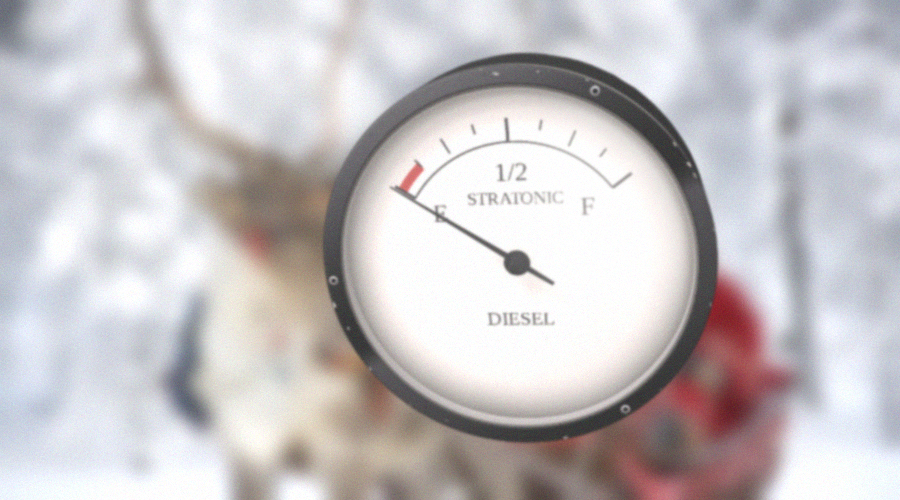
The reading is 0
